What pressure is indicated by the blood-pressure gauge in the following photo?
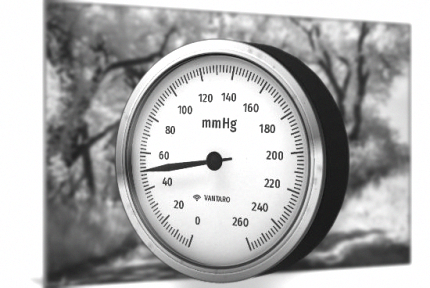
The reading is 50 mmHg
